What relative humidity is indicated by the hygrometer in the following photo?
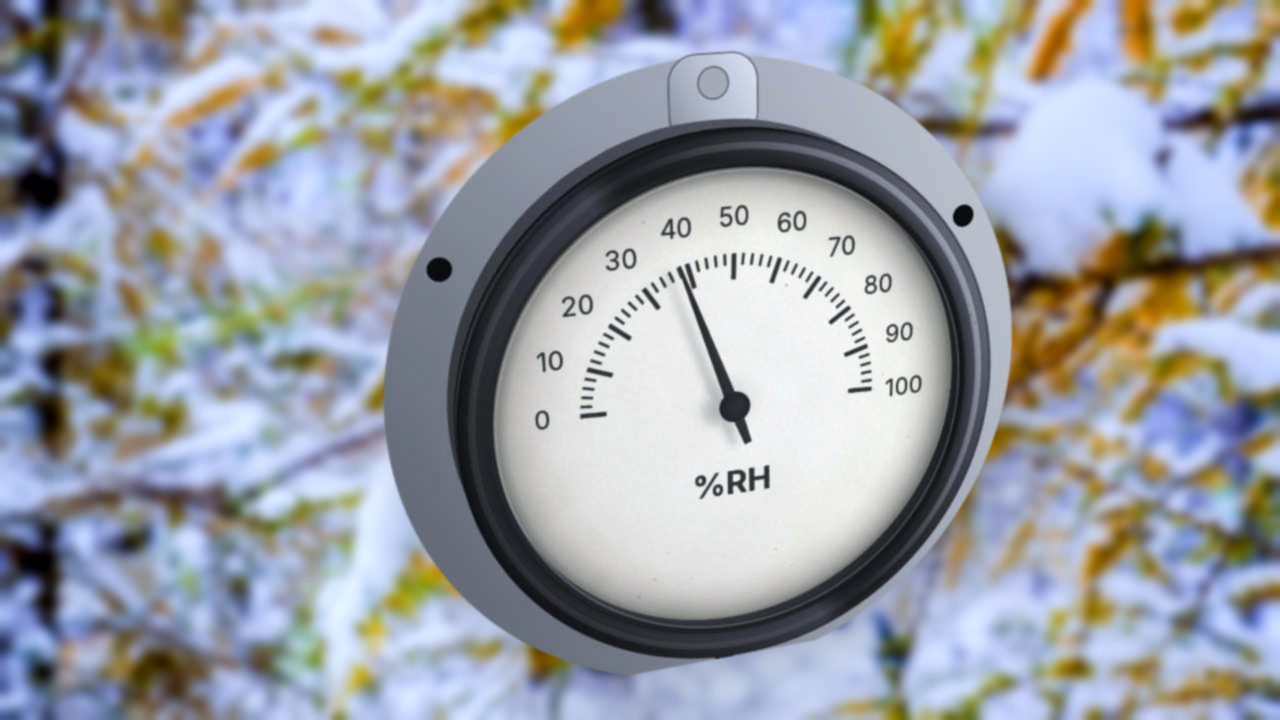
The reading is 38 %
